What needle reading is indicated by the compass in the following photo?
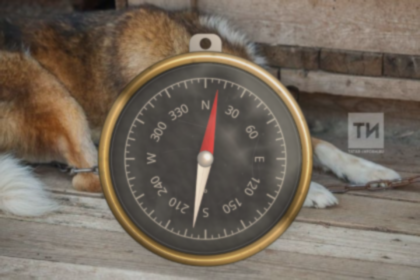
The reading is 10 °
